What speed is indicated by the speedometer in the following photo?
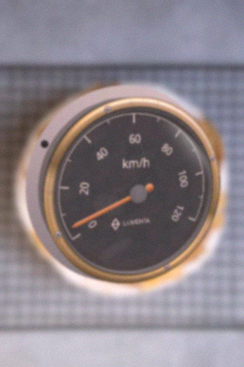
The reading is 5 km/h
